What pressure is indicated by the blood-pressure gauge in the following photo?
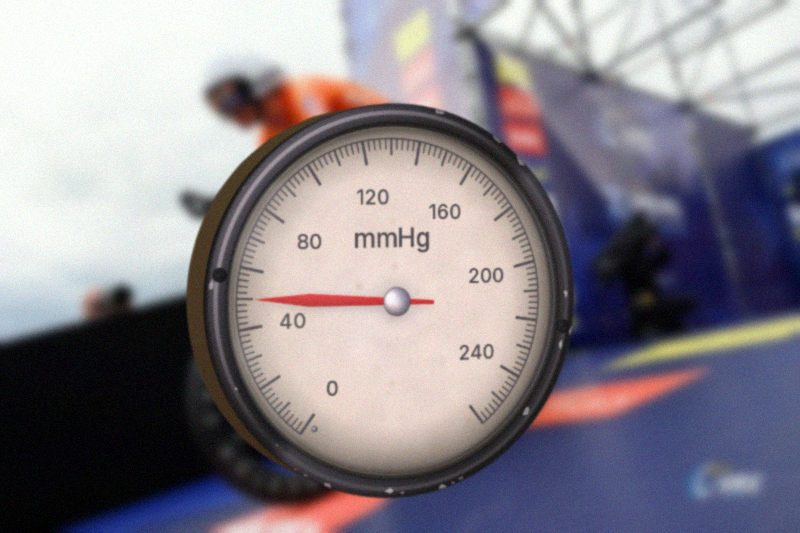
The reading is 50 mmHg
